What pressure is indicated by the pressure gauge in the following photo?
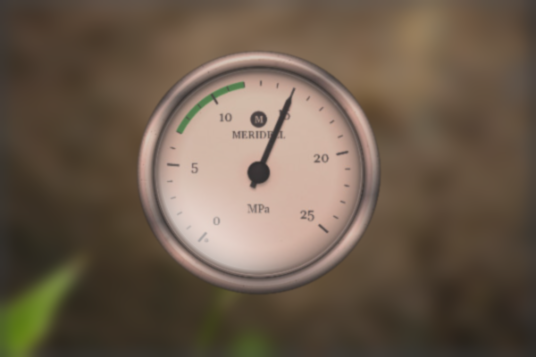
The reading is 15 MPa
